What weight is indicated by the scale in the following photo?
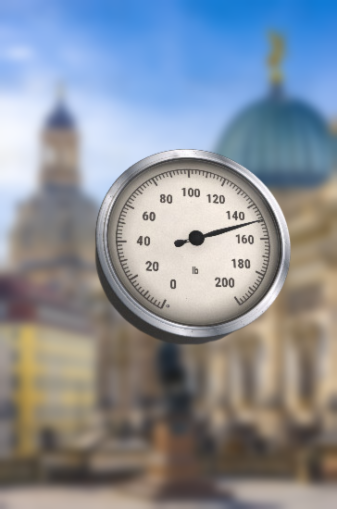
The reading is 150 lb
